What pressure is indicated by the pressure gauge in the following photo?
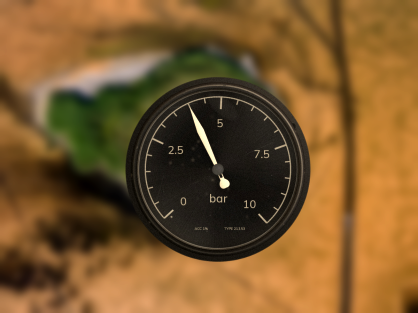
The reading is 4 bar
